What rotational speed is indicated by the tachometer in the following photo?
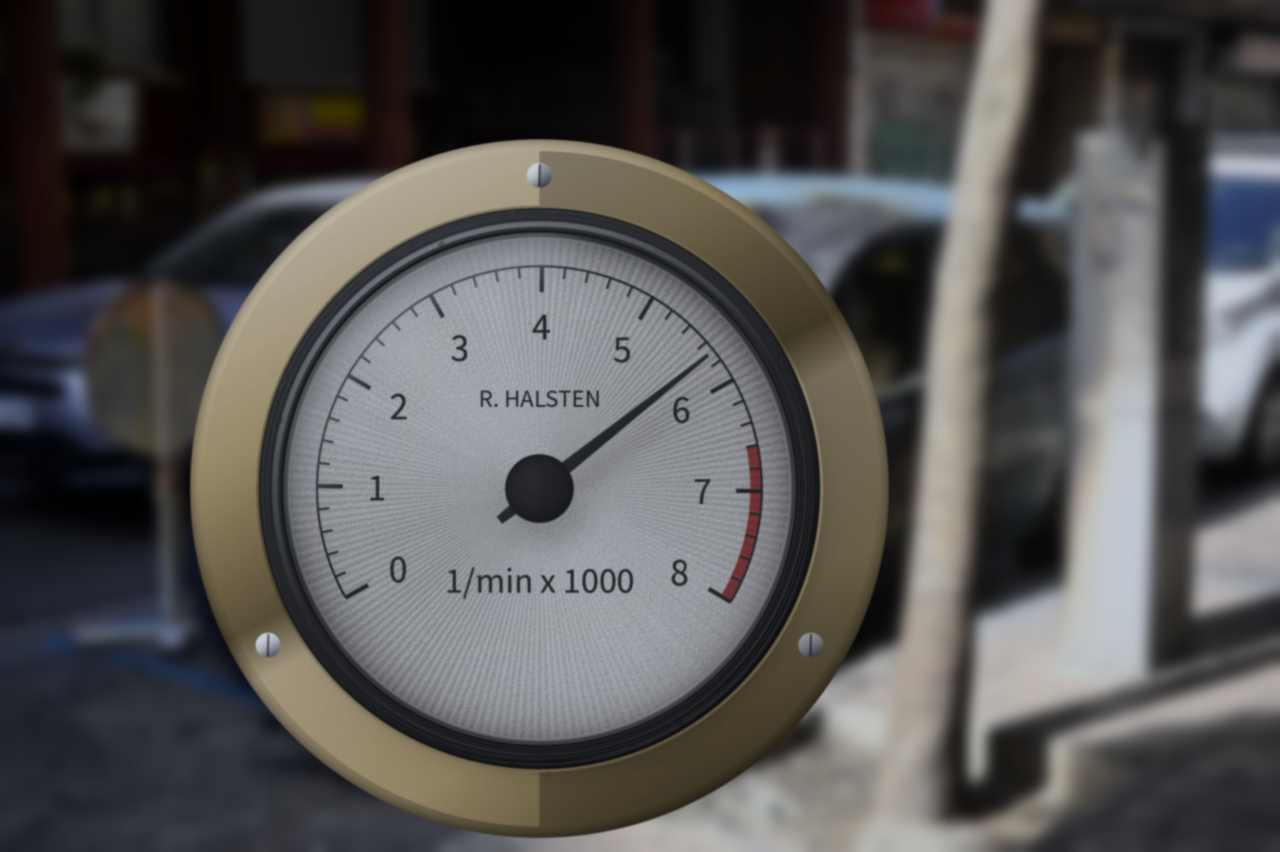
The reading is 5700 rpm
